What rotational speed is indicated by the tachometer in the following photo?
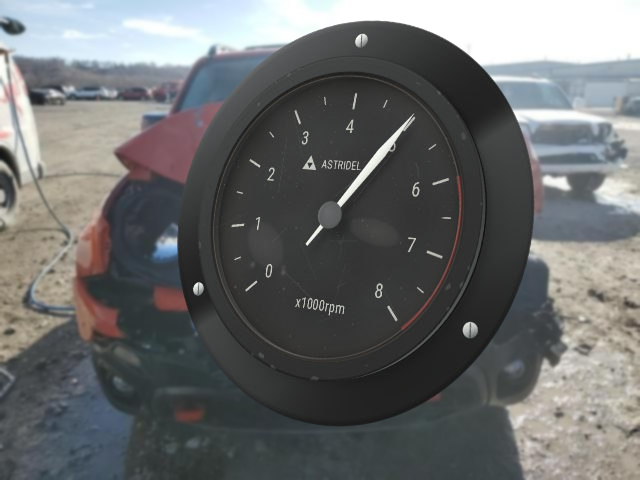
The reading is 5000 rpm
